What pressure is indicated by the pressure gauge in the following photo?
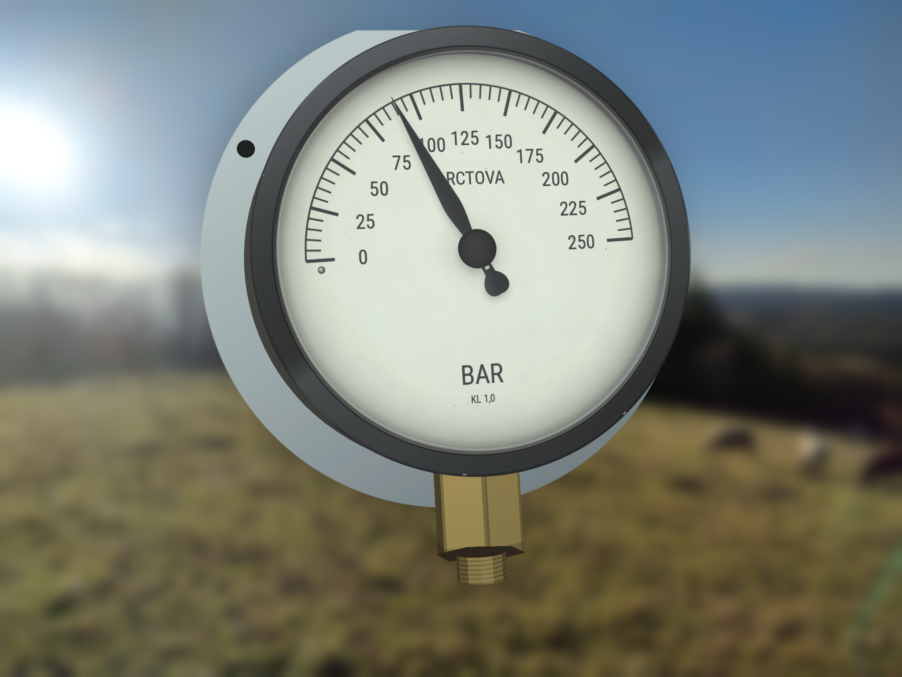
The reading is 90 bar
